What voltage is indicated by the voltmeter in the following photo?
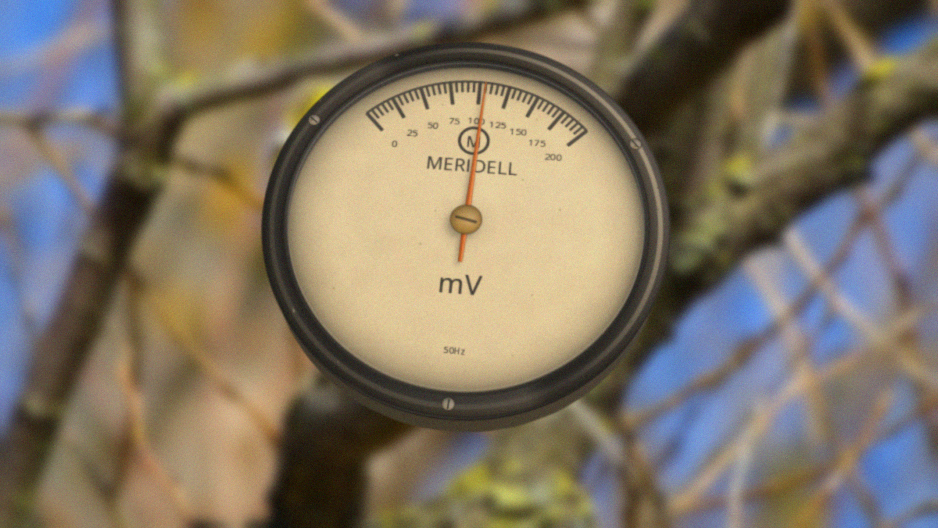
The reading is 105 mV
